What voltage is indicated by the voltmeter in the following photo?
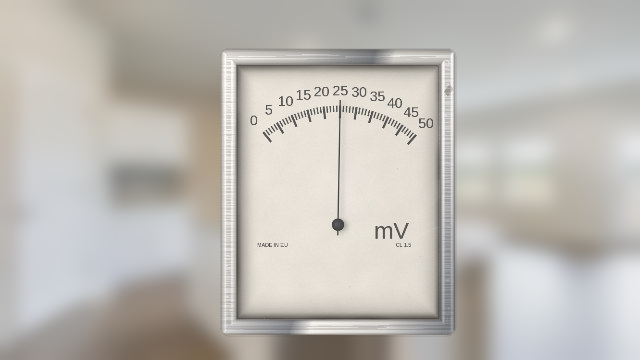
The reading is 25 mV
